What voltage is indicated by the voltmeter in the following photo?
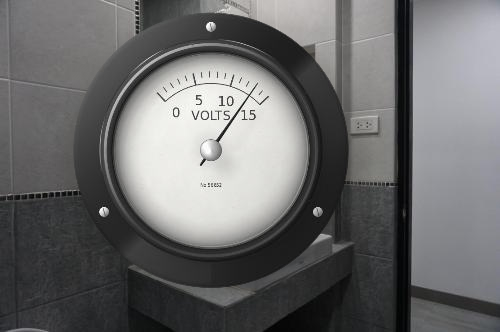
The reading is 13 V
